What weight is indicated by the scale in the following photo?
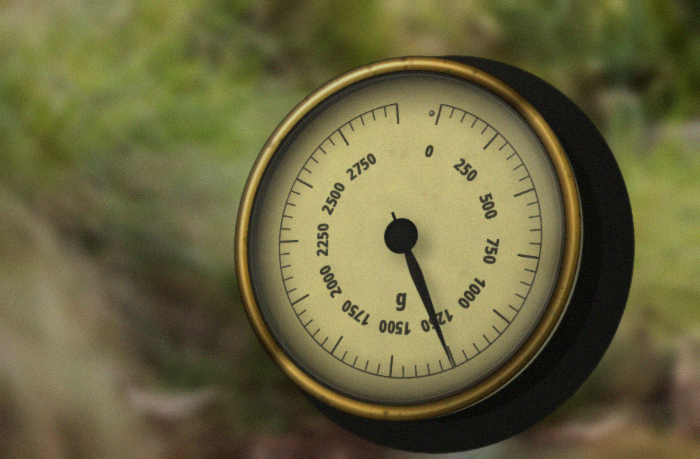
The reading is 1250 g
